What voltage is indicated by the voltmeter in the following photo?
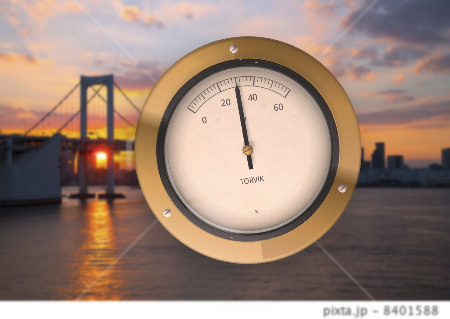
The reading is 30 V
